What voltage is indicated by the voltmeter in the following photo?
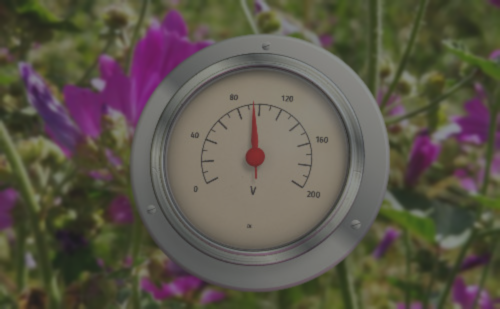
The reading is 95 V
